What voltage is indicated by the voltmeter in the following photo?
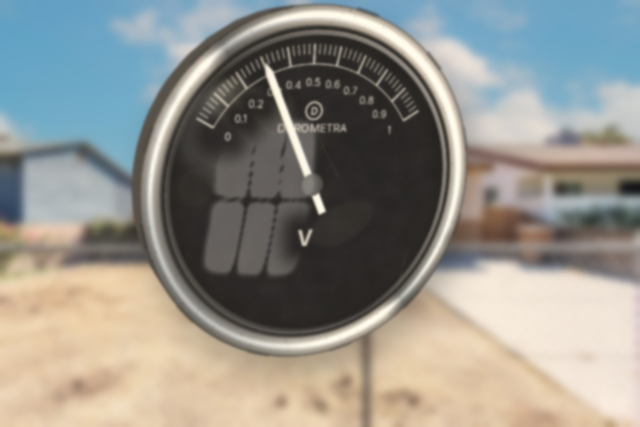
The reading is 0.3 V
